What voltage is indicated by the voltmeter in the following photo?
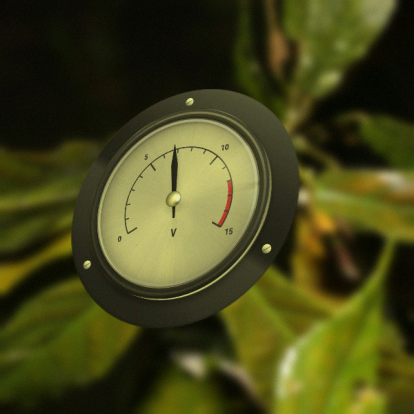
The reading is 7 V
